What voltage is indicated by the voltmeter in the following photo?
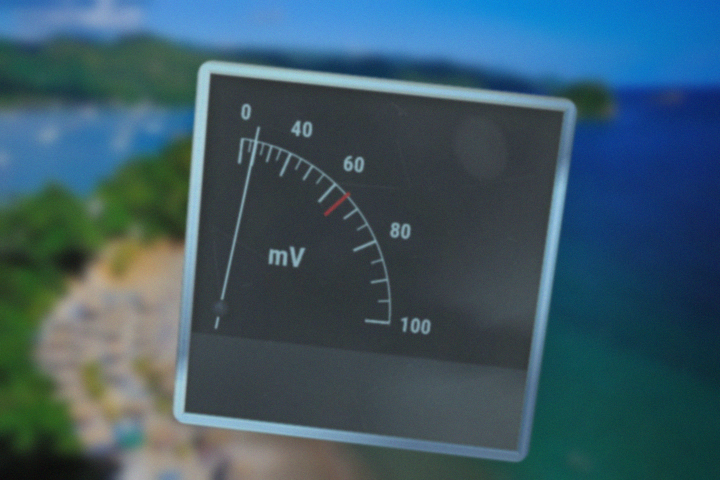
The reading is 20 mV
